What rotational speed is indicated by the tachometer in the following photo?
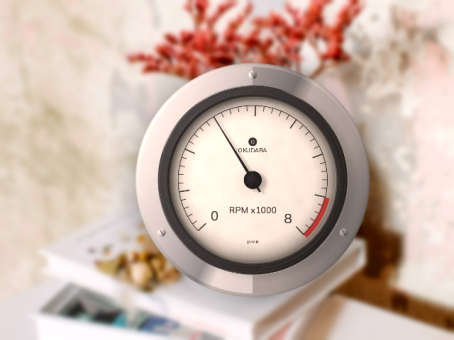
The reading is 3000 rpm
